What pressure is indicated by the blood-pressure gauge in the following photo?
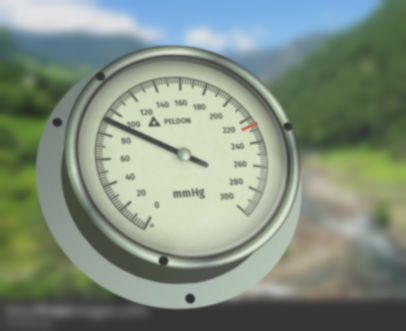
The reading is 90 mmHg
